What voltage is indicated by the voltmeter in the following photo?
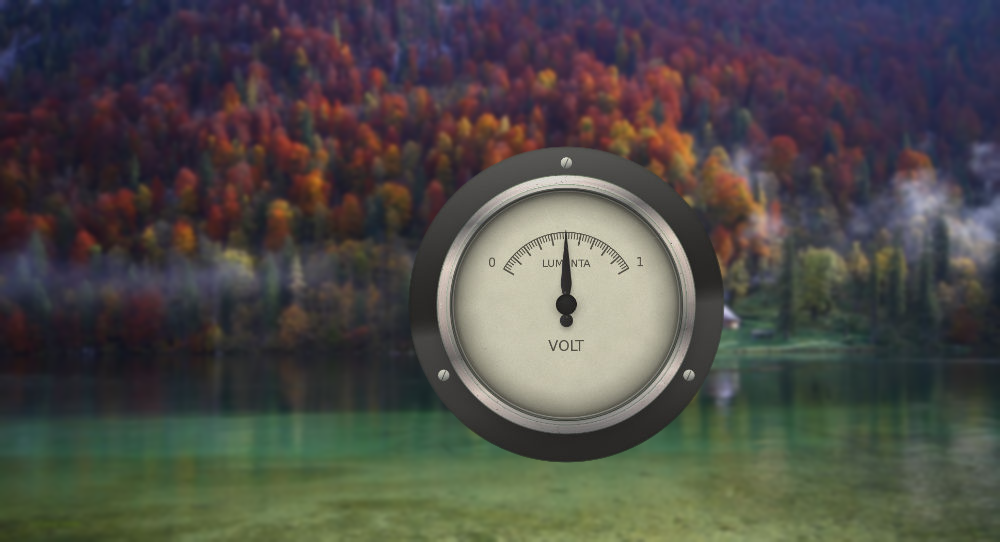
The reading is 0.5 V
